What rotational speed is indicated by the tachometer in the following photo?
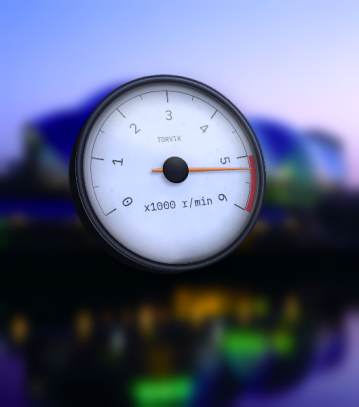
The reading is 5250 rpm
